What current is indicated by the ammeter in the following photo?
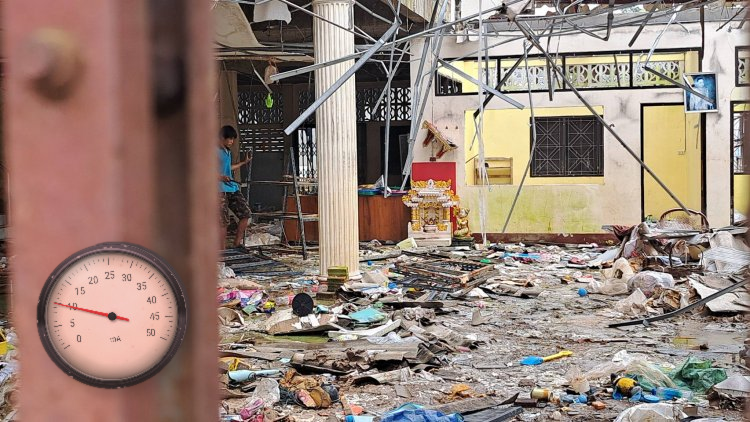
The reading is 10 mA
